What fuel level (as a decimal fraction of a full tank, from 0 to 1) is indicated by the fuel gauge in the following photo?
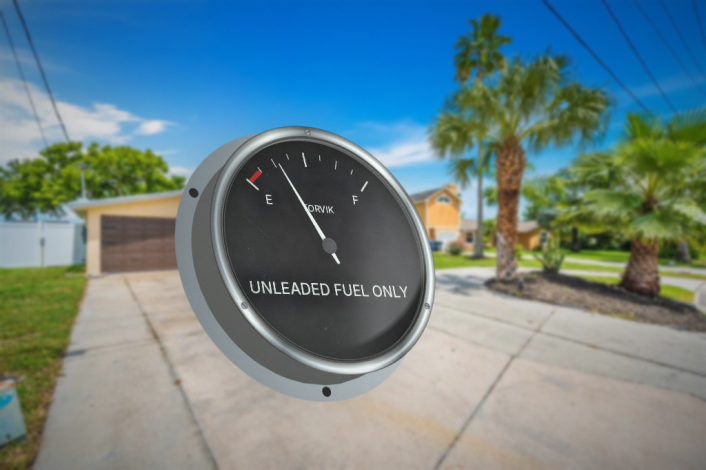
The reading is 0.25
